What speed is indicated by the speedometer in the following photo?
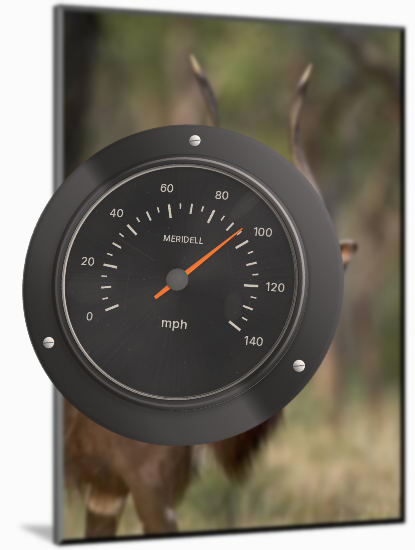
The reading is 95 mph
